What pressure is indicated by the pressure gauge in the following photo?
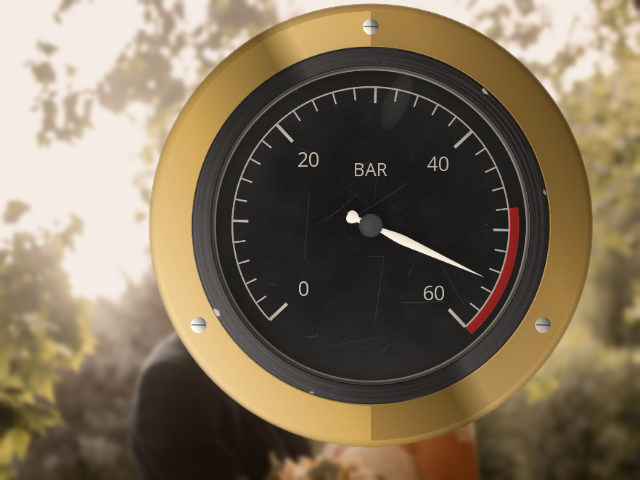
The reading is 55 bar
